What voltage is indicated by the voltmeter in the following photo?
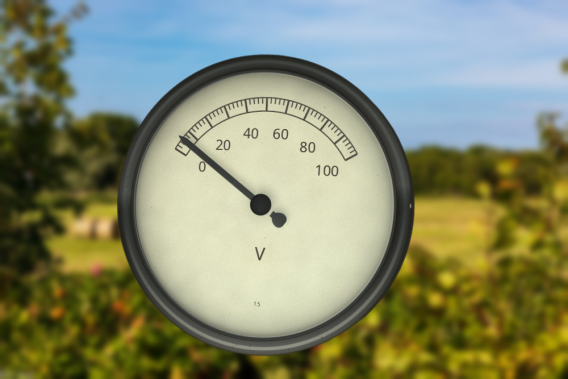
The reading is 6 V
